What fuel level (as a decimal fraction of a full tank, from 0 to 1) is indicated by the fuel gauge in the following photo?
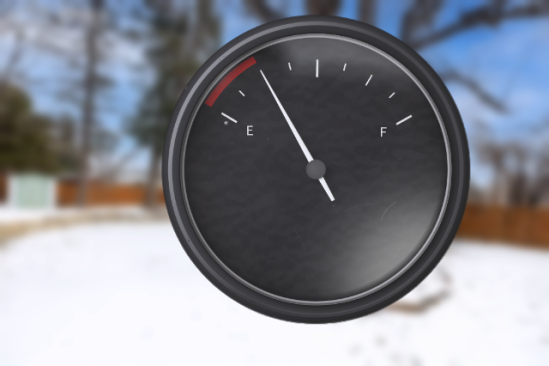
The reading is 0.25
